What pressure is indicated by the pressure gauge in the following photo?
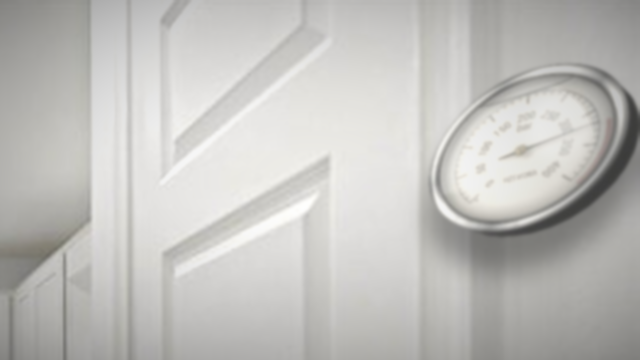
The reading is 320 bar
